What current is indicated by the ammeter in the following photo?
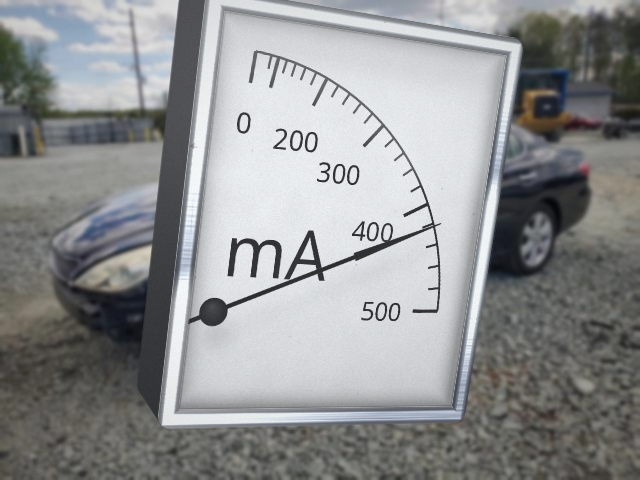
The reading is 420 mA
